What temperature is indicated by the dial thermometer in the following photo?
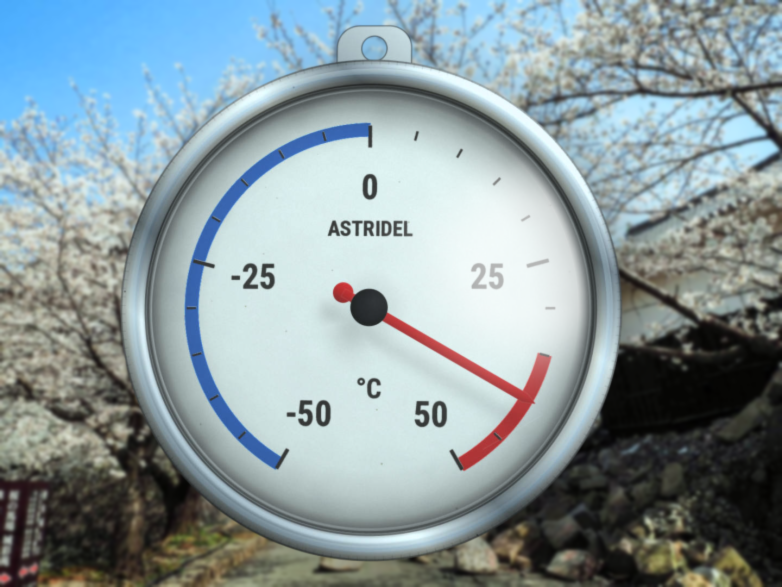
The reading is 40 °C
